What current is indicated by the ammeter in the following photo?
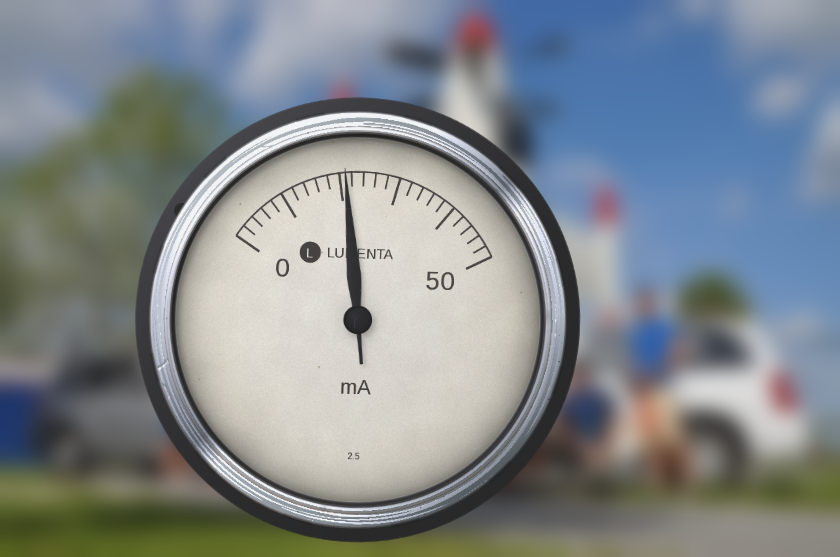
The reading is 21 mA
